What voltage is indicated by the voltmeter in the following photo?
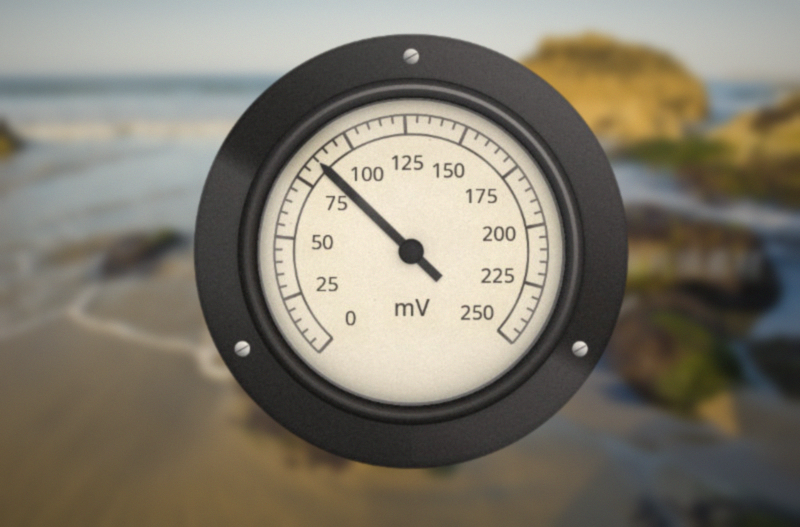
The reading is 85 mV
